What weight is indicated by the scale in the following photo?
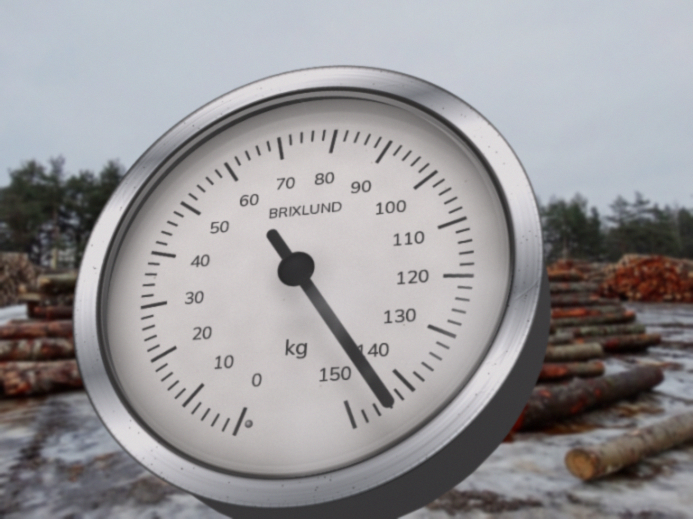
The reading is 144 kg
